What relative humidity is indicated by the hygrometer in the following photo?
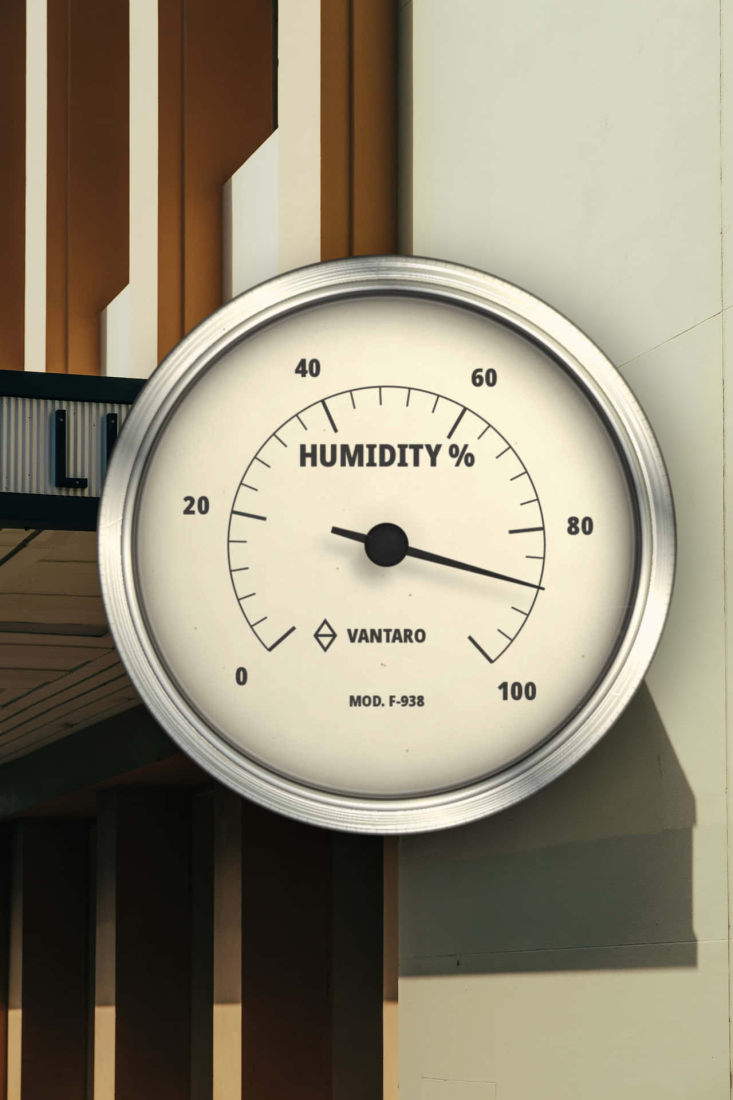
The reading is 88 %
